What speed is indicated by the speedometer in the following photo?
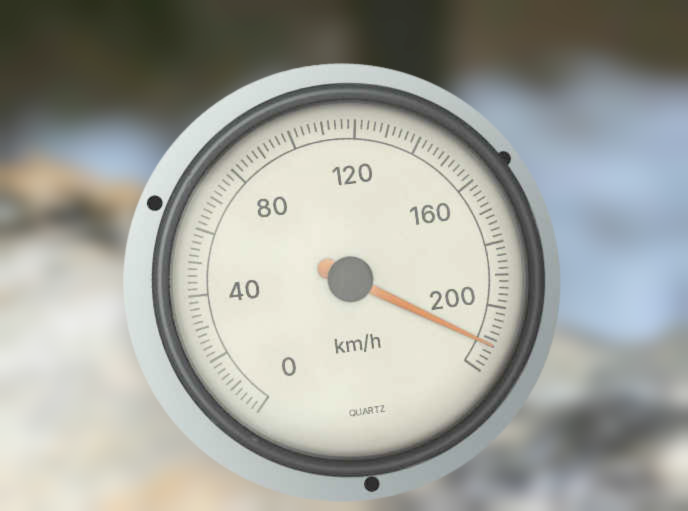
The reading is 212 km/h
